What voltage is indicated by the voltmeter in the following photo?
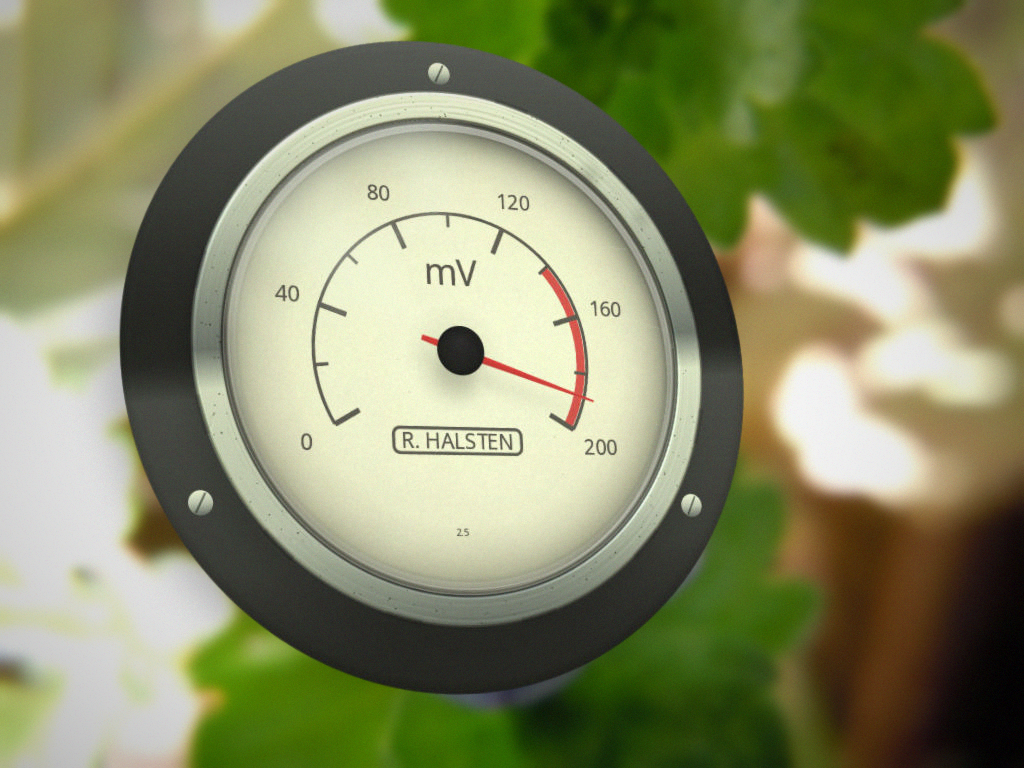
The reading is 190 mV
